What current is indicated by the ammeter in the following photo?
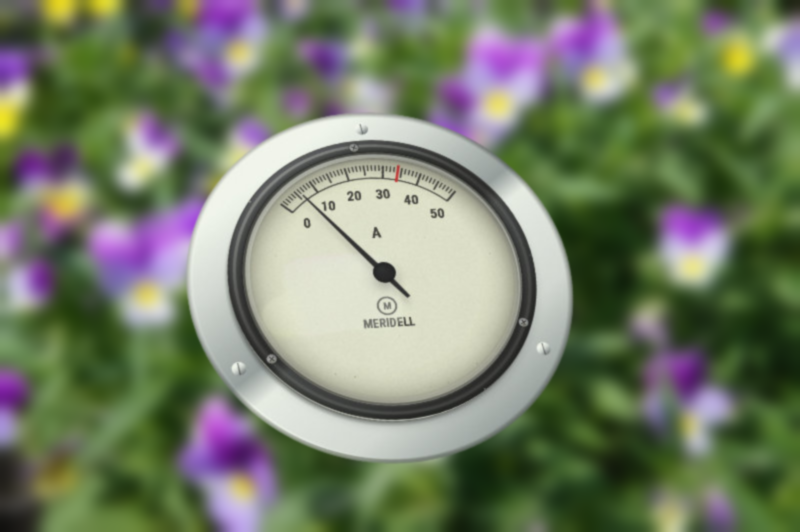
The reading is 5 A
